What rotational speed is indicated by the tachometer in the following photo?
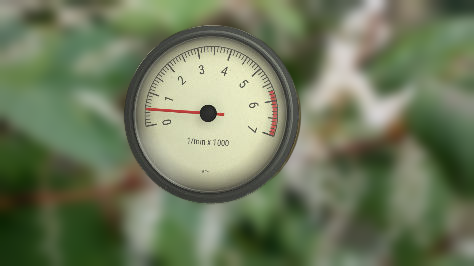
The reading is 500 rpm
